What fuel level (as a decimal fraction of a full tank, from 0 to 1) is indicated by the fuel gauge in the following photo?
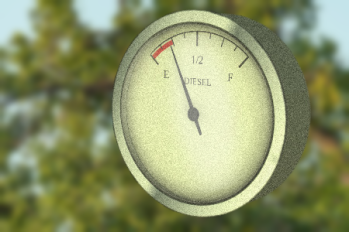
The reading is 0.25
